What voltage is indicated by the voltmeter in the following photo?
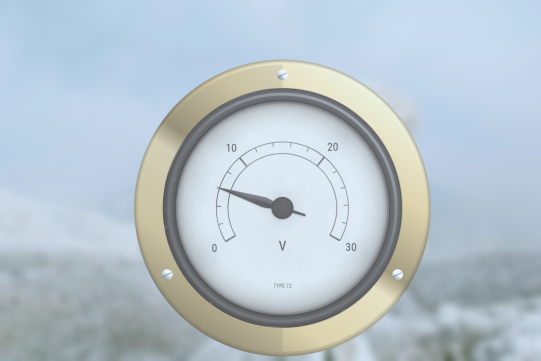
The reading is 6 V
